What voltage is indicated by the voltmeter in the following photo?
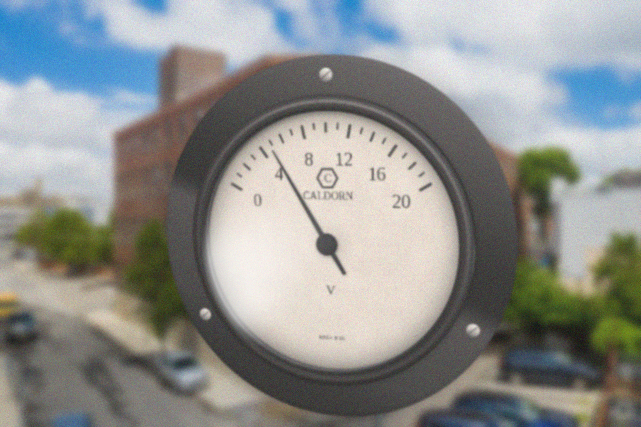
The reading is 5 V
